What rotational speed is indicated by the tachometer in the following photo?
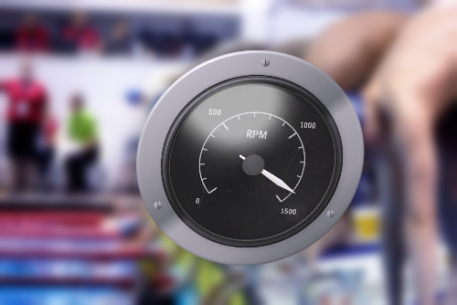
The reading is 1400 rpm
